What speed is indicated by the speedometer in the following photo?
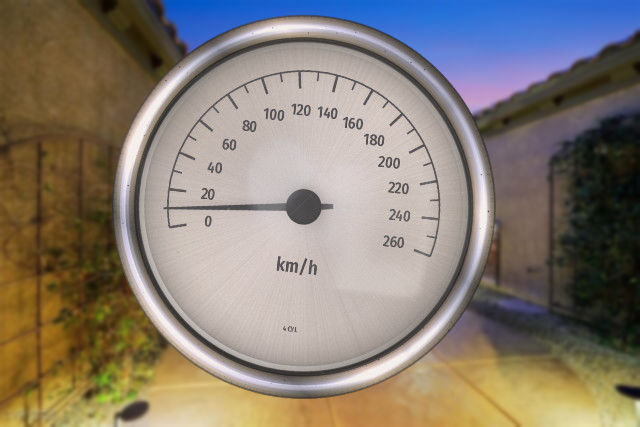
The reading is 10 km/h
